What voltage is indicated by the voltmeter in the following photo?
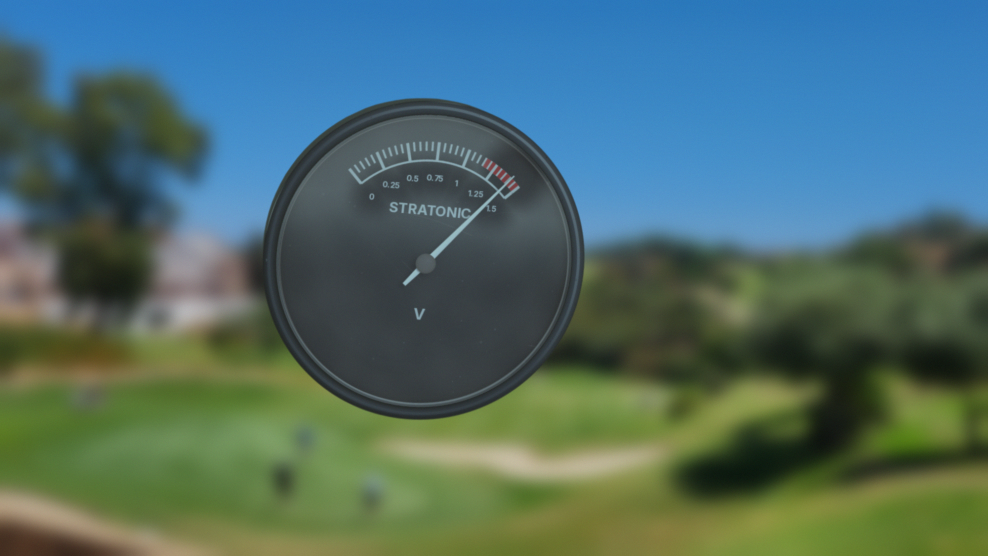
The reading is 1.4 V
